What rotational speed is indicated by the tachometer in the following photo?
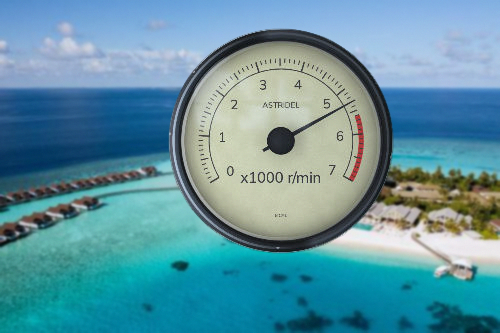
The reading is 5300 rpm
